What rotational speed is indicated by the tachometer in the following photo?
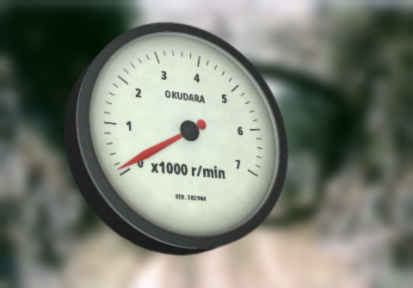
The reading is 100 rpm
